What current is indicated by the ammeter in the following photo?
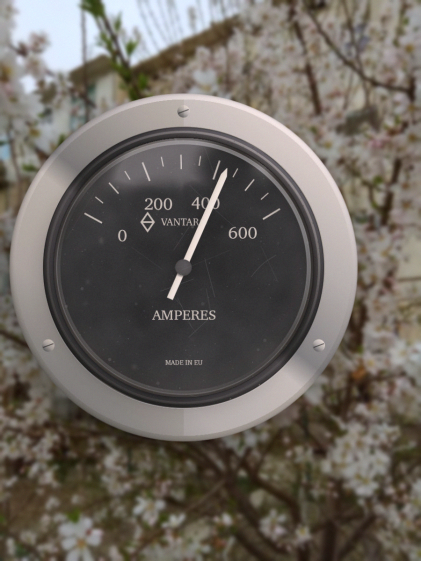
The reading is 425 A
